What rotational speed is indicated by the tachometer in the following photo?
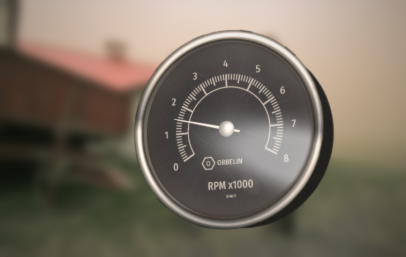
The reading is 1500 rpm
